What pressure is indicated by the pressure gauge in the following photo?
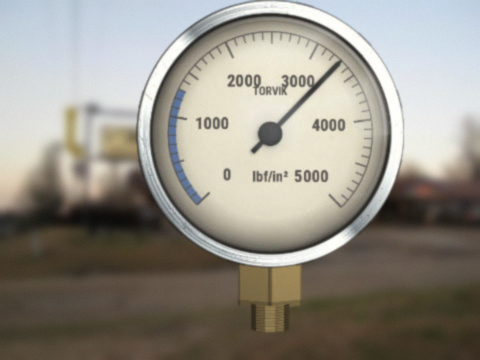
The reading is 3300 psi
